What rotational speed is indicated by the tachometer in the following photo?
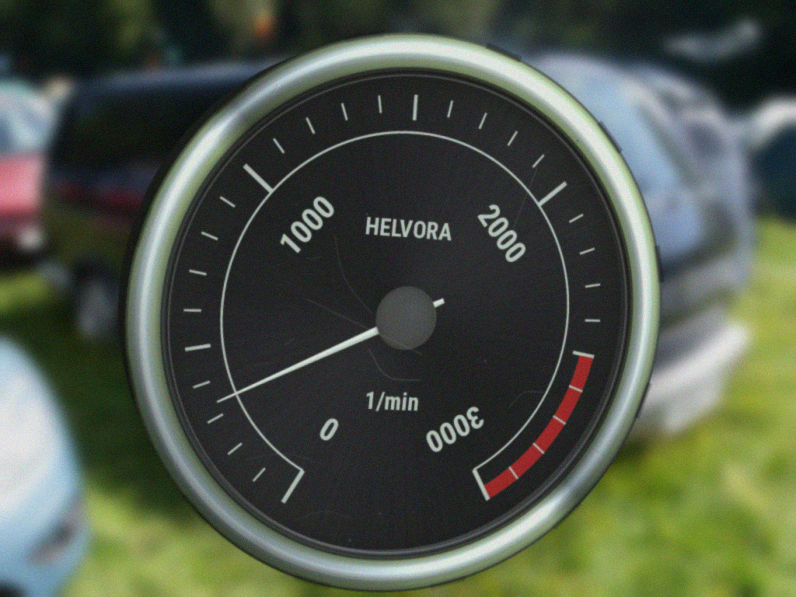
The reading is 350 rpm
